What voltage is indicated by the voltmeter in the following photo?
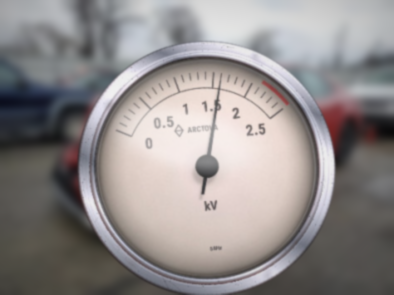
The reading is 1.6 kV
